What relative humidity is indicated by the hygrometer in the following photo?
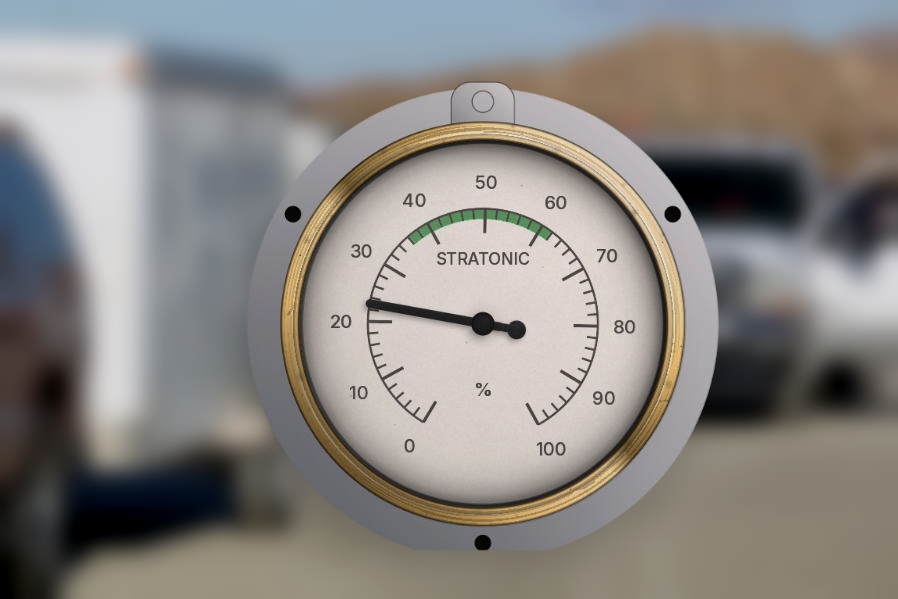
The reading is 23 %
